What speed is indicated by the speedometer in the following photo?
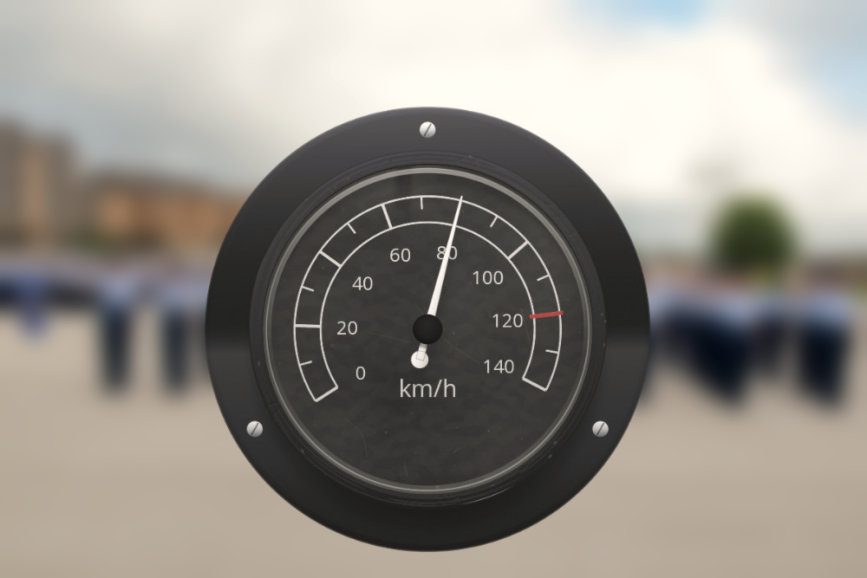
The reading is 80 km/h
